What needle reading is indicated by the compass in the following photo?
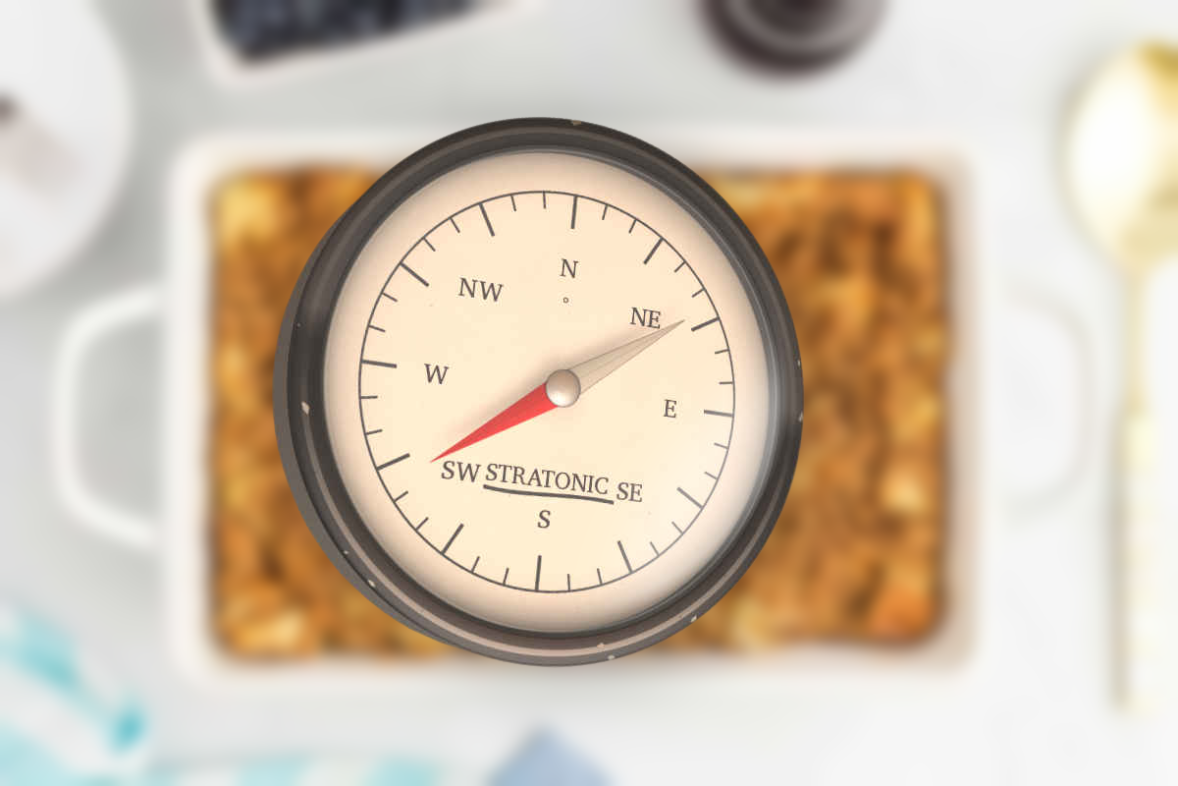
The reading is 235 °
